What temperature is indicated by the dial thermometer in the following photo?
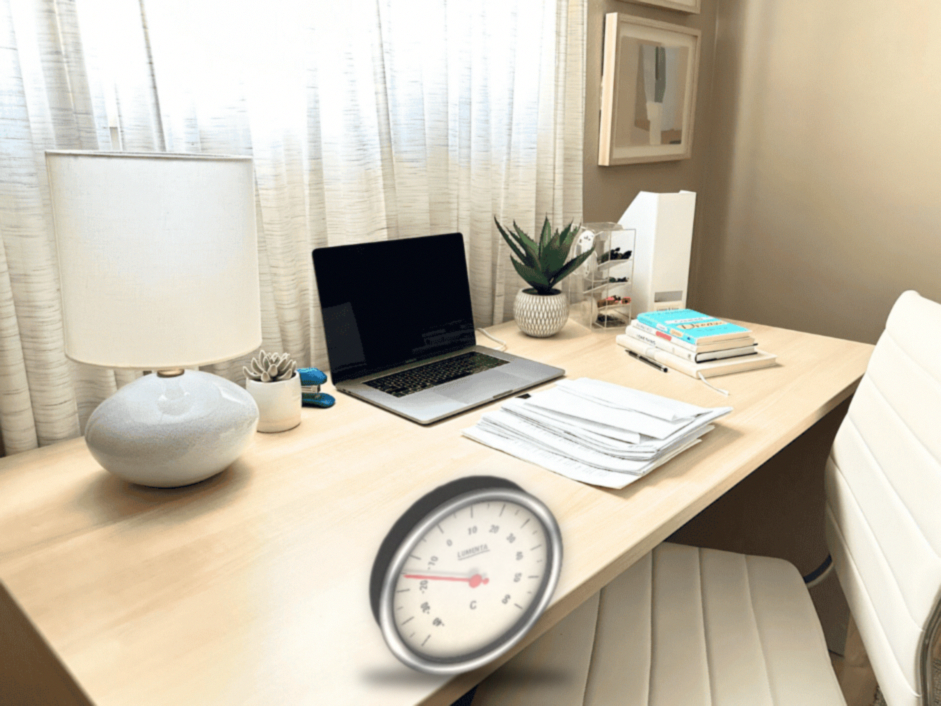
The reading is -15 °C
